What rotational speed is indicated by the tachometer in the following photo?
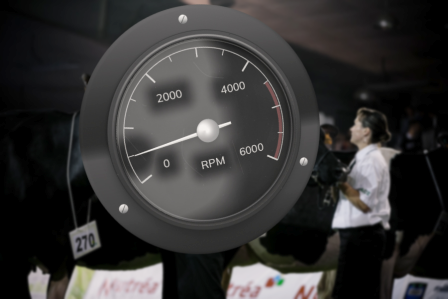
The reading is 500 rpm
